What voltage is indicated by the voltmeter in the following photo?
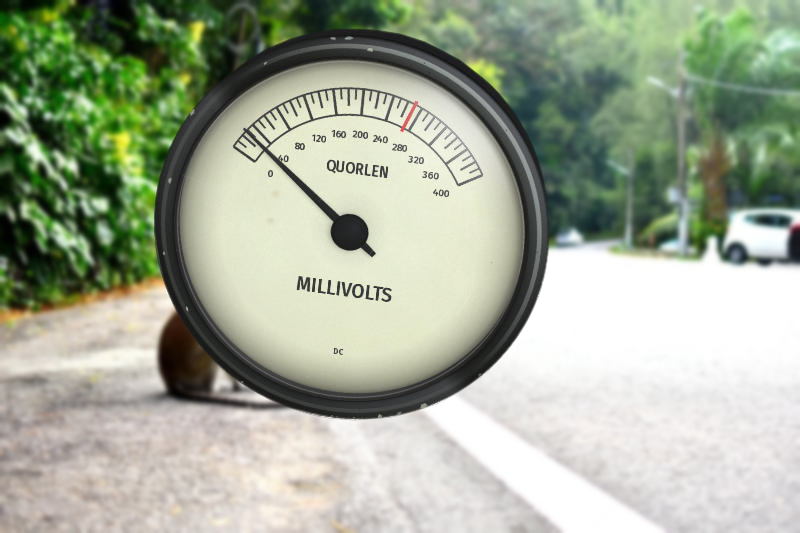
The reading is 30 mV
